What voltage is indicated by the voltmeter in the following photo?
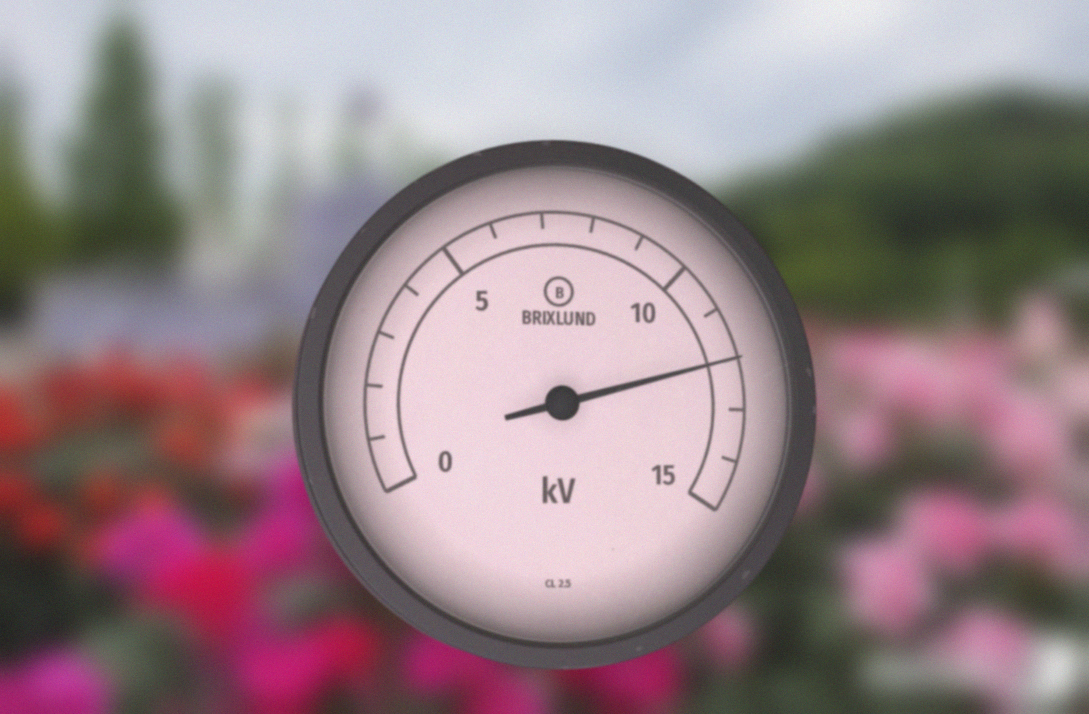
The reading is 12 kV
